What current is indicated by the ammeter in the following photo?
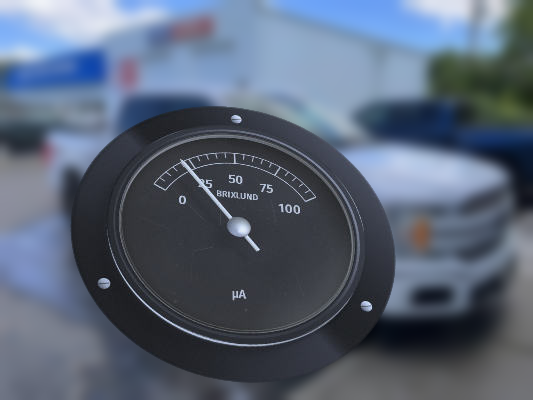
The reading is 20 µA
